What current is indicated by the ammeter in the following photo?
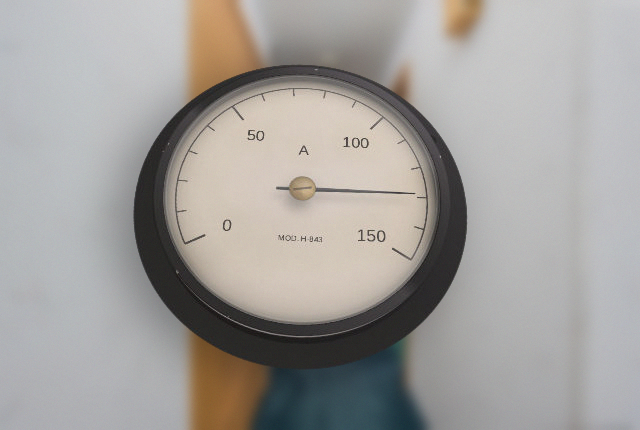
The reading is 130 A
